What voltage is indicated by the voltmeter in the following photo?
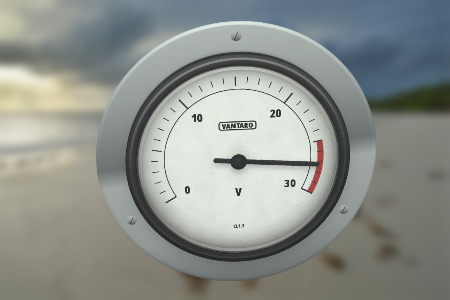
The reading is 27 V
